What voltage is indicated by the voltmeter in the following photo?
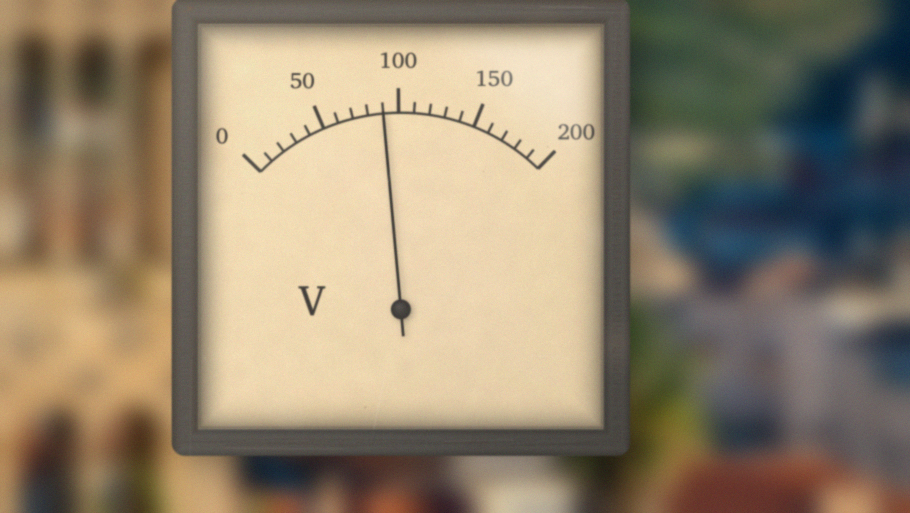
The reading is 90 V
